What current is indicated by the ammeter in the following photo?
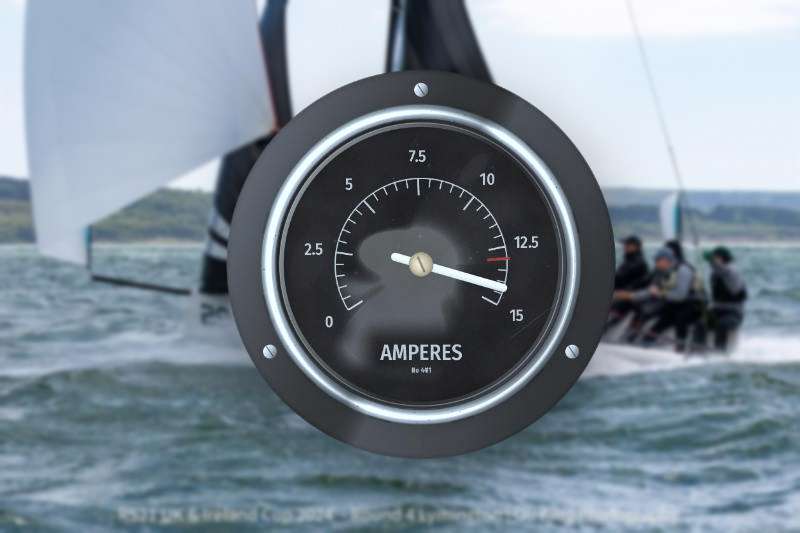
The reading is 14.25 A
